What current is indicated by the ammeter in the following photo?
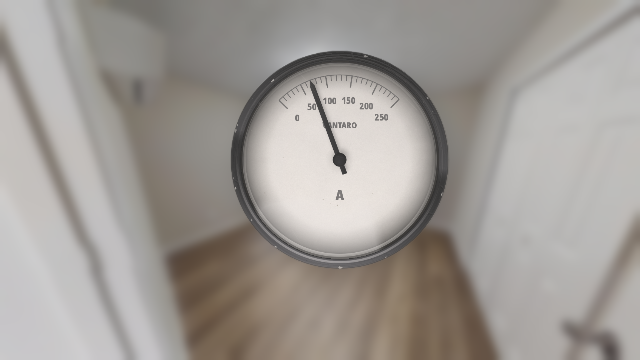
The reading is 70 A
